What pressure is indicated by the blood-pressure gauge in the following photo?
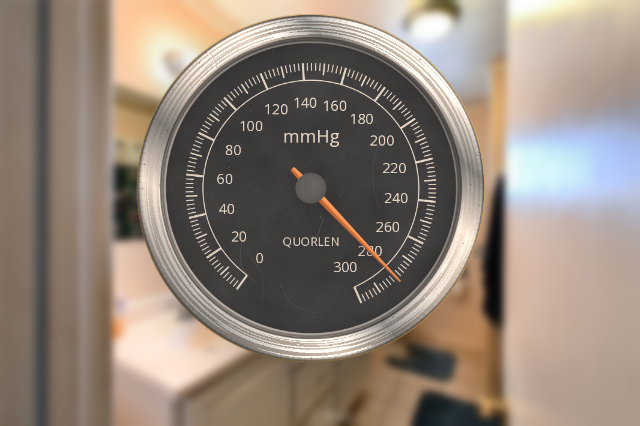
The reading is 280 mmHg
